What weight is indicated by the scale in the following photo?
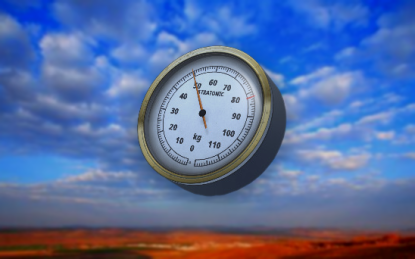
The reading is 50 kg
